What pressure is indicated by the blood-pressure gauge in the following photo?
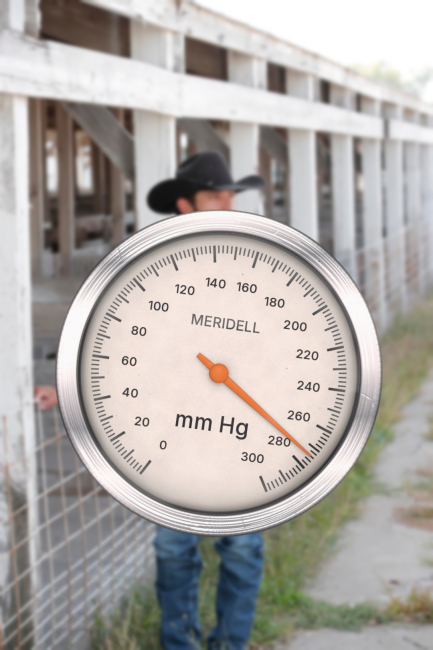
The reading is 274 mmHg
